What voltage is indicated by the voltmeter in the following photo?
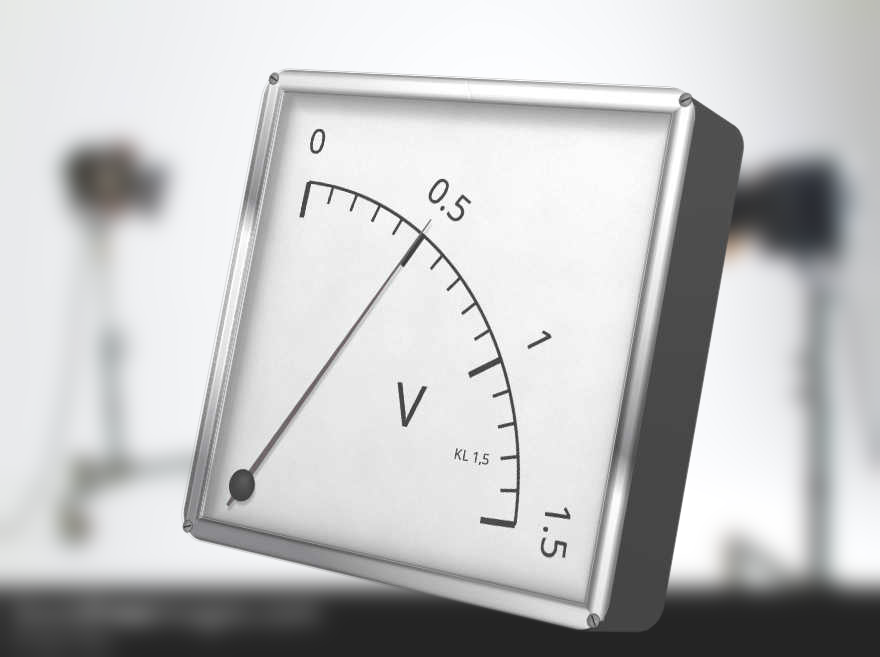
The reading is 0.5 V
